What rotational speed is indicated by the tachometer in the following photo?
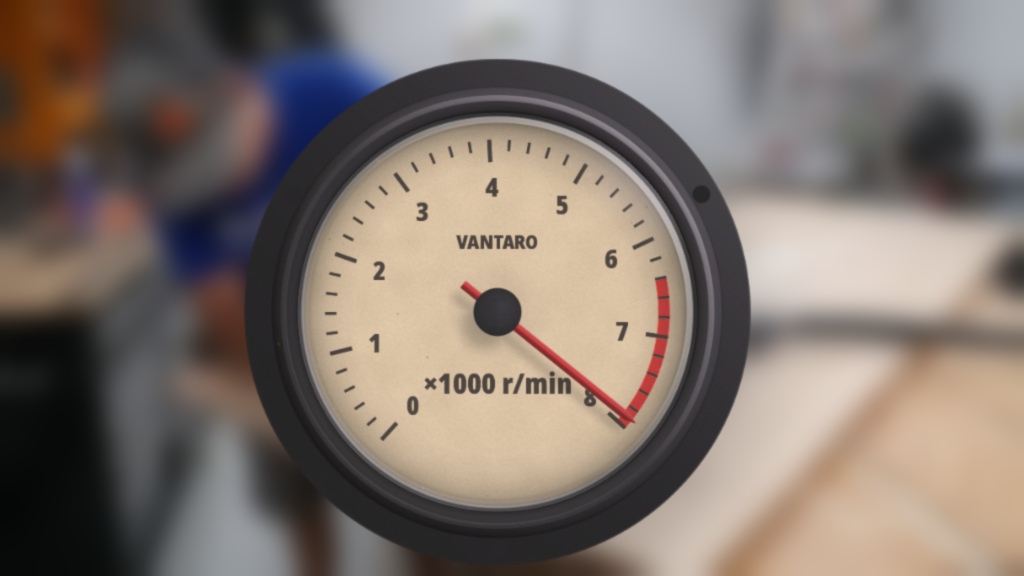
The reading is 7900 rpm
